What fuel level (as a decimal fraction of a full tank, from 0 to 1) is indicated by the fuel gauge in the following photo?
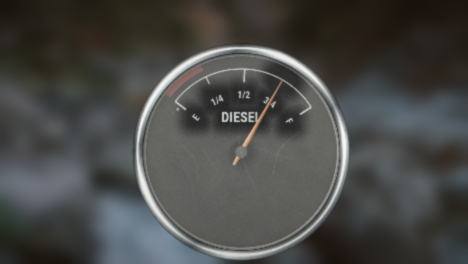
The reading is 0.75
